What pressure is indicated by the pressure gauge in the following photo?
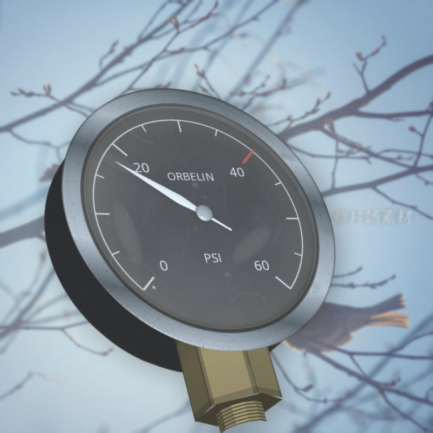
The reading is 17.5 psi
